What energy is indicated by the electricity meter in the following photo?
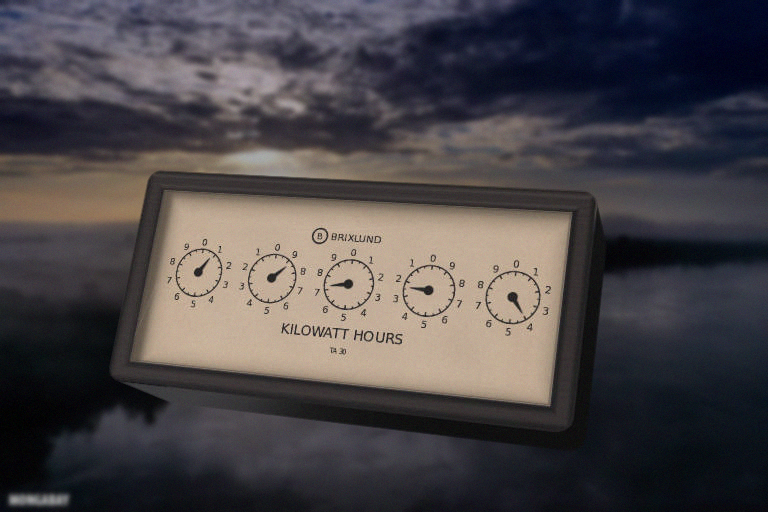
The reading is 8724 kWh
